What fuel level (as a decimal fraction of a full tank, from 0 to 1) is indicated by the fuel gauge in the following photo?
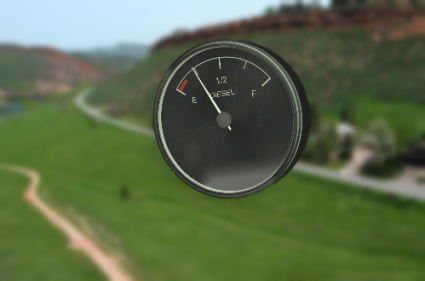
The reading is 0.25
